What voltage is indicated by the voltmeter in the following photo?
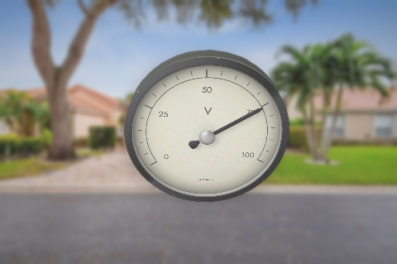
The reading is 75 V
